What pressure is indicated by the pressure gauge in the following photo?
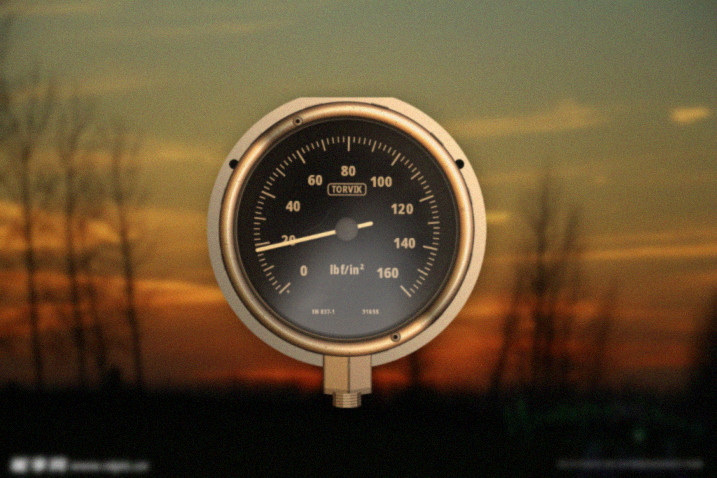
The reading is 18 psi
